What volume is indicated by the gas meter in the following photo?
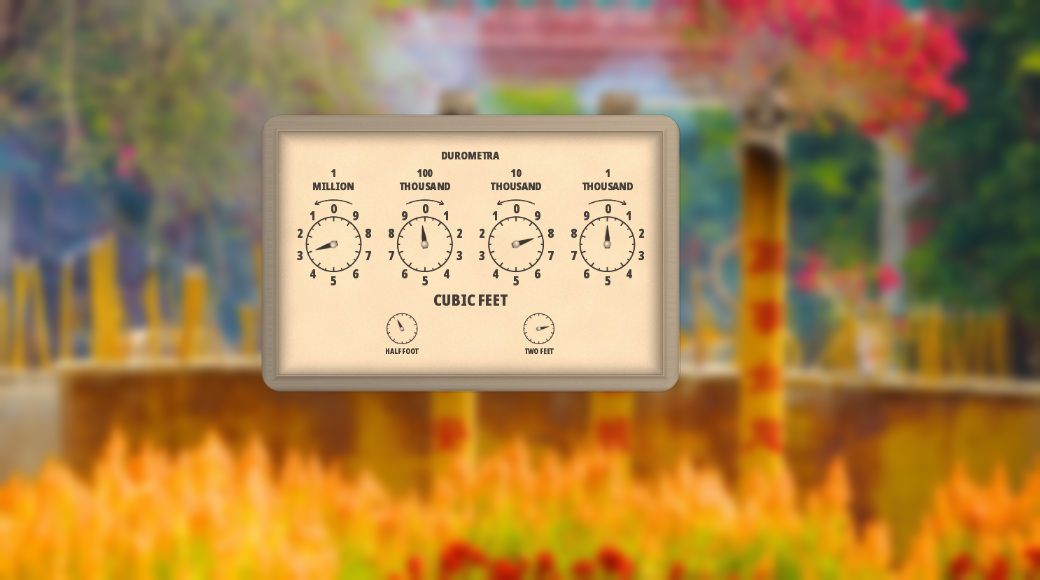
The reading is 298000 ft³
